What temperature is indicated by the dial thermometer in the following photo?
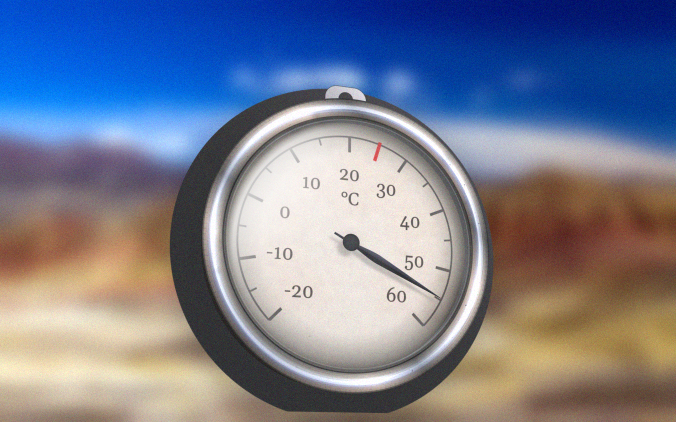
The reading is 55 °C
